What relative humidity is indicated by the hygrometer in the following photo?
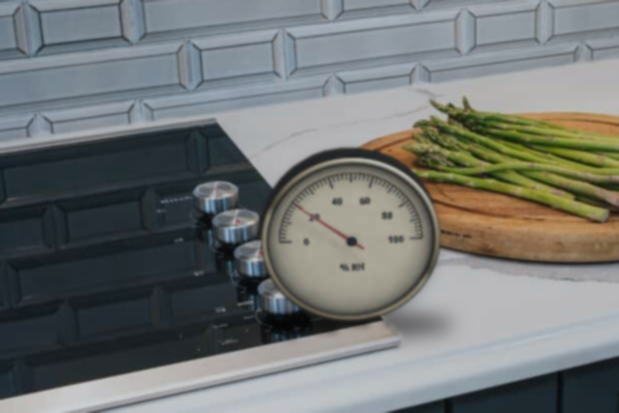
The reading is 20 %
